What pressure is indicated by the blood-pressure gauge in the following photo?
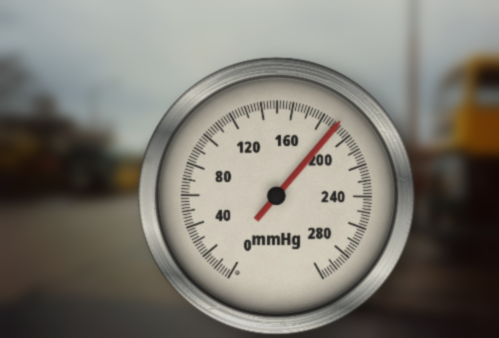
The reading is 190 mmHg
